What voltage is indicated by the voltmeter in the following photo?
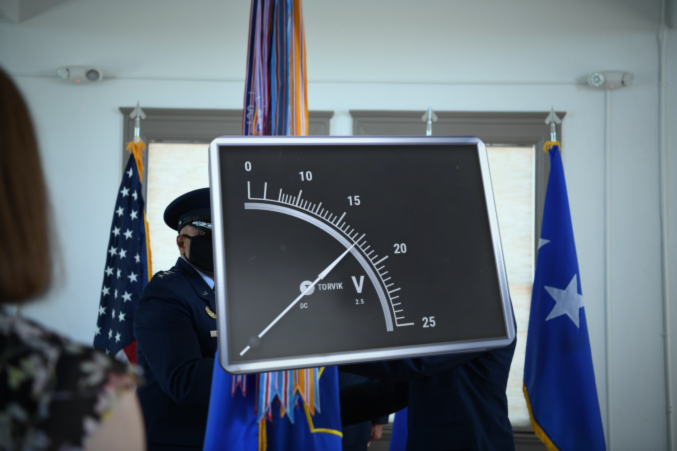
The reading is 17.5 V
